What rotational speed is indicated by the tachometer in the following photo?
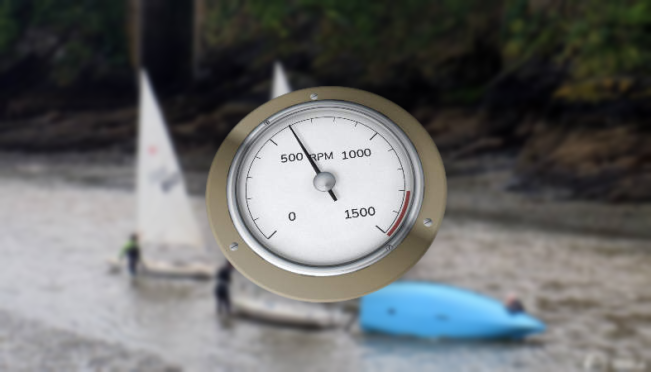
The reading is 600 rpm
